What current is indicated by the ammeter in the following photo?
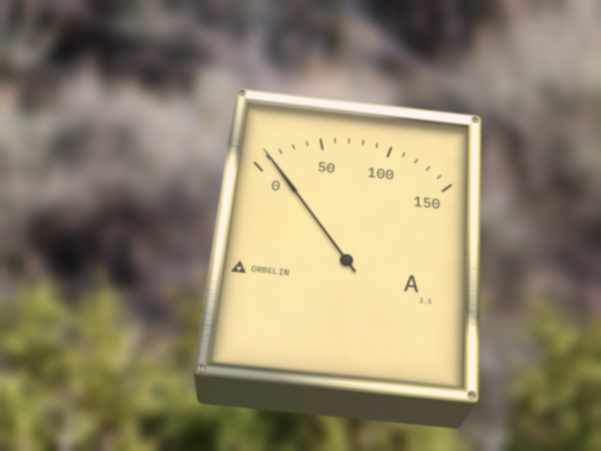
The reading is 10 A
